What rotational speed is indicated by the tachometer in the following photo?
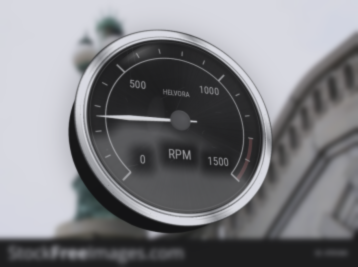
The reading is 250 rpm
